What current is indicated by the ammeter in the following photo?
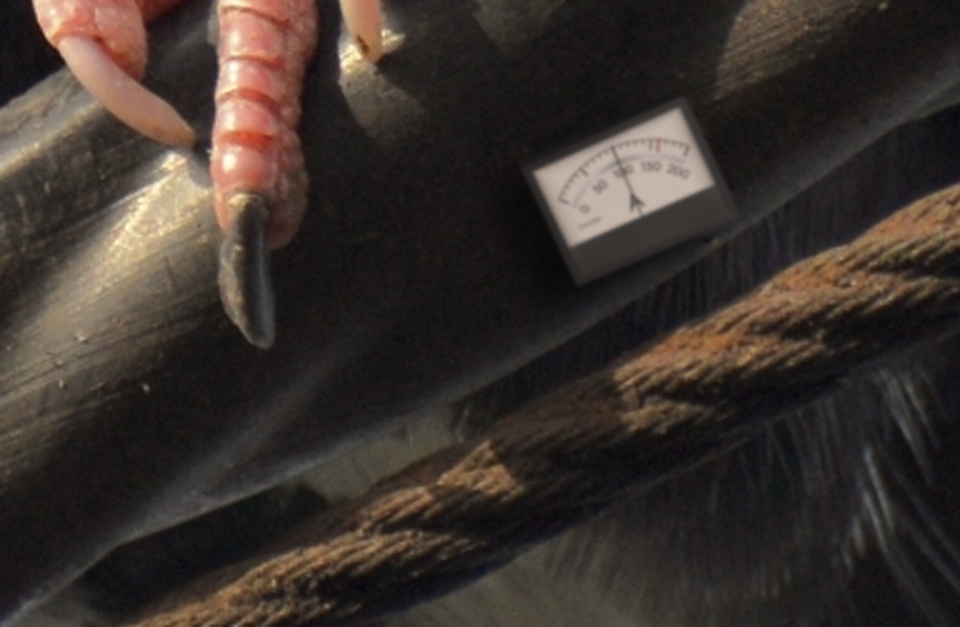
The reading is 100 A
